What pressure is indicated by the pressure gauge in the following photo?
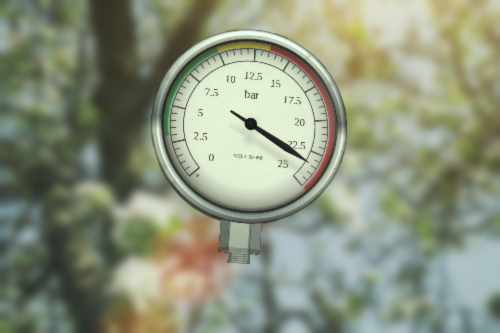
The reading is 23.5 bar
